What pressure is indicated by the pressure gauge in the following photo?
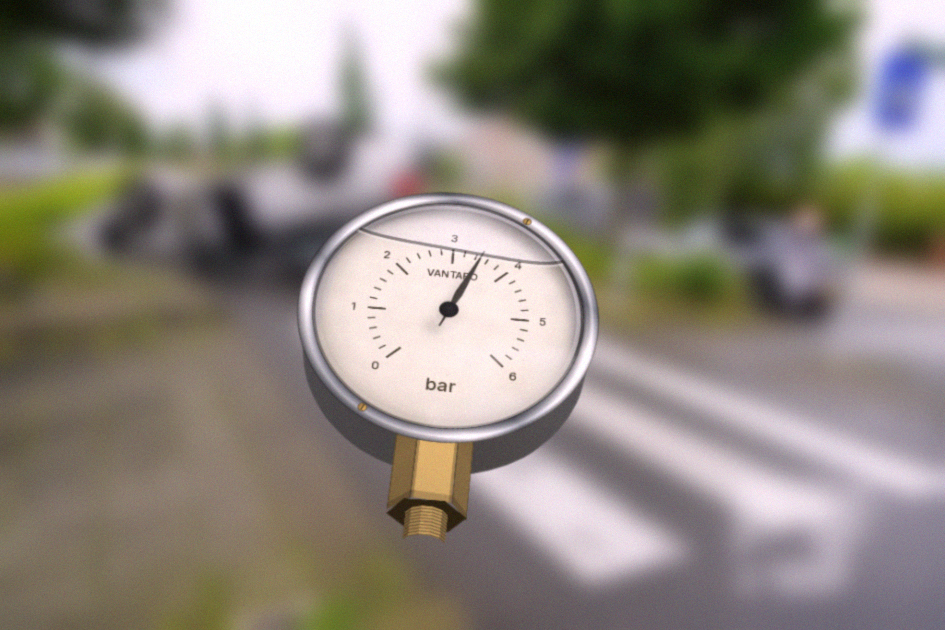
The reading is 3.5 bar
